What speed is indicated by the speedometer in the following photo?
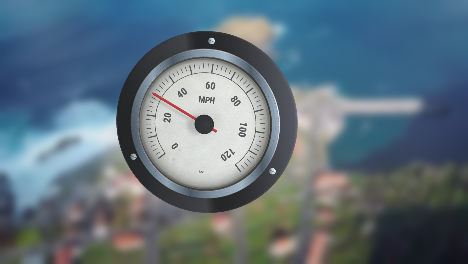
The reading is 30 mph
